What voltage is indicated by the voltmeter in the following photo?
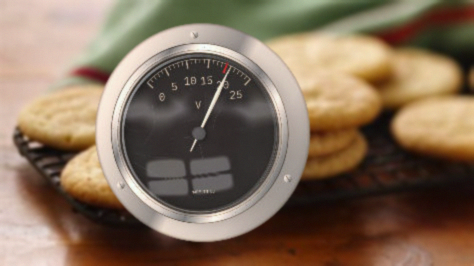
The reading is 20 V
